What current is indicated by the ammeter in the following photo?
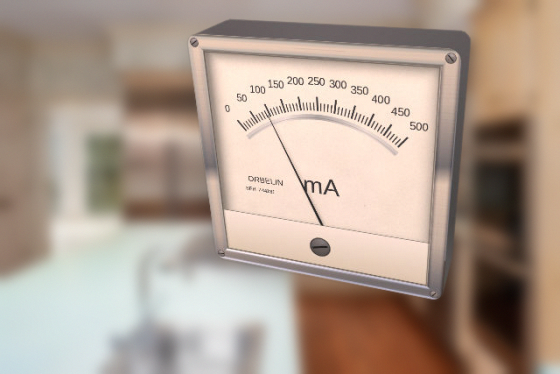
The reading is 100 mA
